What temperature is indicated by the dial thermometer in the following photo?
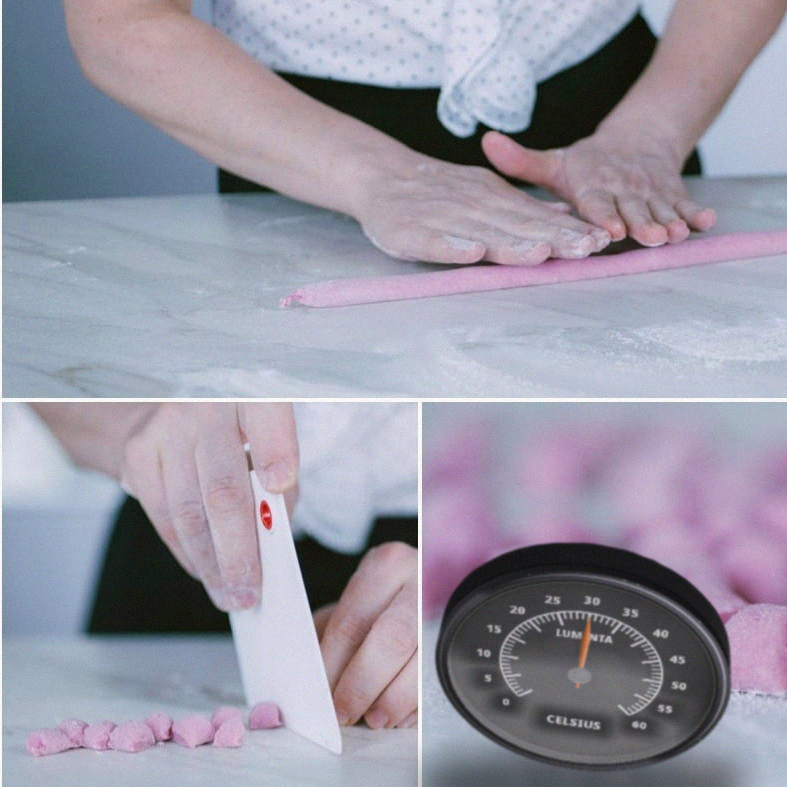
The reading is 30 °C
